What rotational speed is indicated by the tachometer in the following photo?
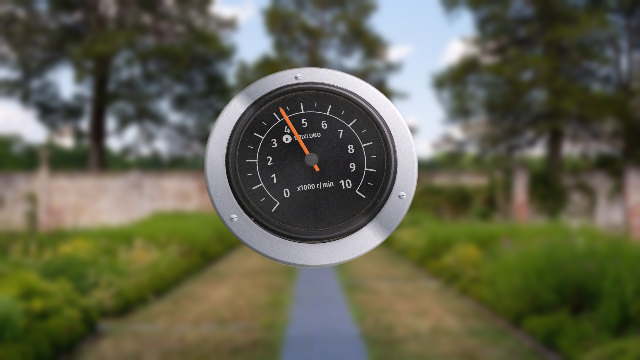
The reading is 4250 rpm
